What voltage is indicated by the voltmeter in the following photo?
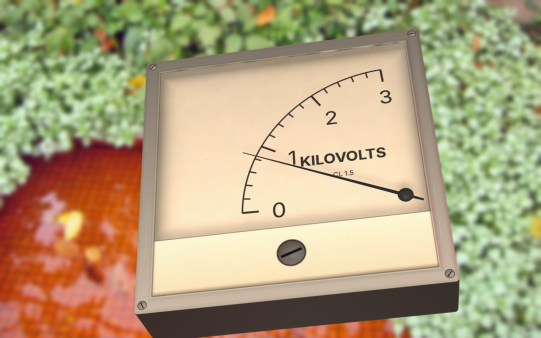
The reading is 0.8 kV
